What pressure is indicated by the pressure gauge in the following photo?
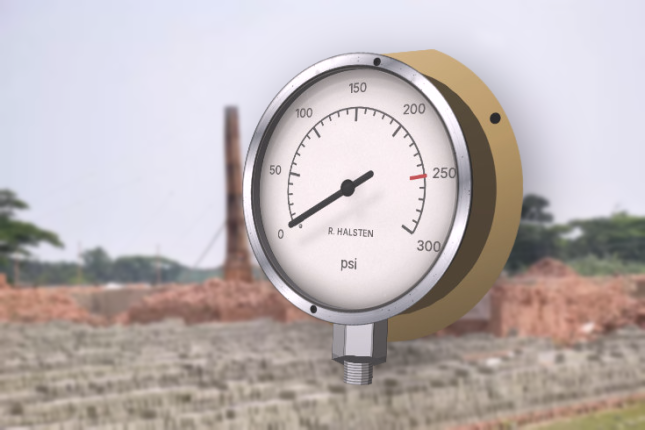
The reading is 0 psi
